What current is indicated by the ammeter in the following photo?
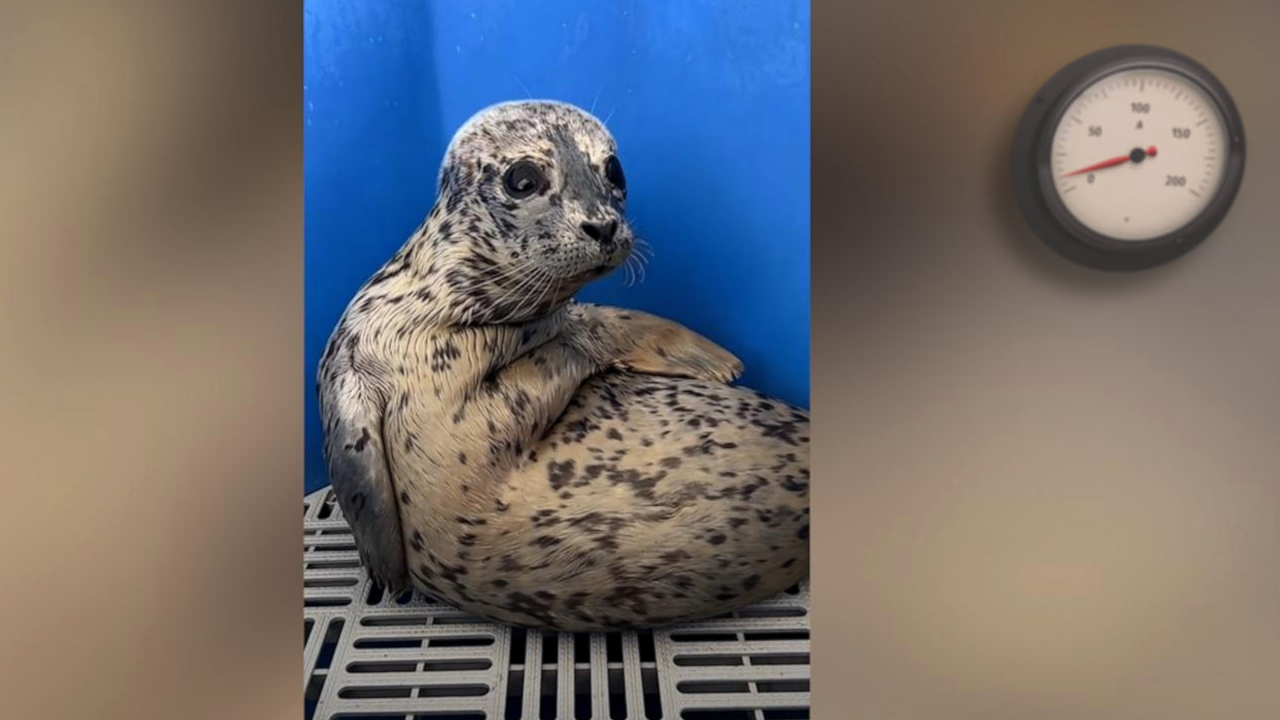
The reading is 10 A
